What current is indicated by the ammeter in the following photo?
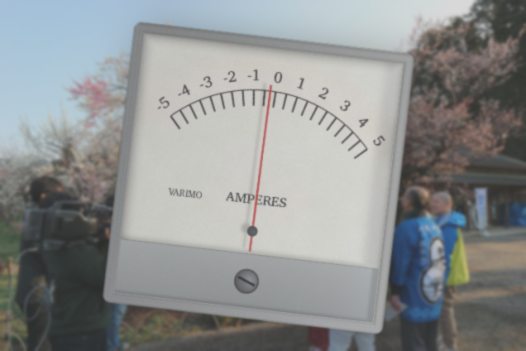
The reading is -0.25 A
